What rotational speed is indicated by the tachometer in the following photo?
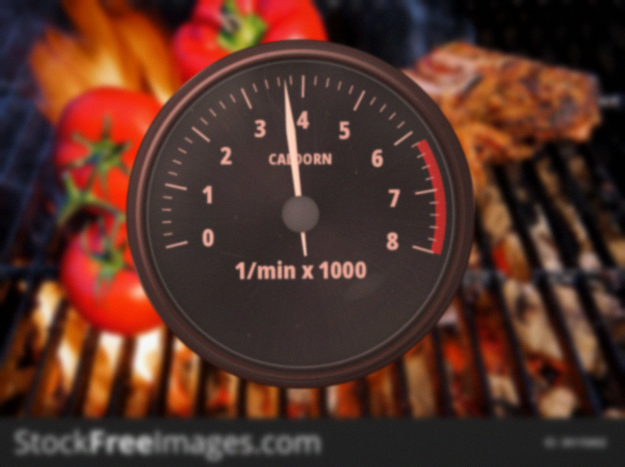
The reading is 3700 rpm
